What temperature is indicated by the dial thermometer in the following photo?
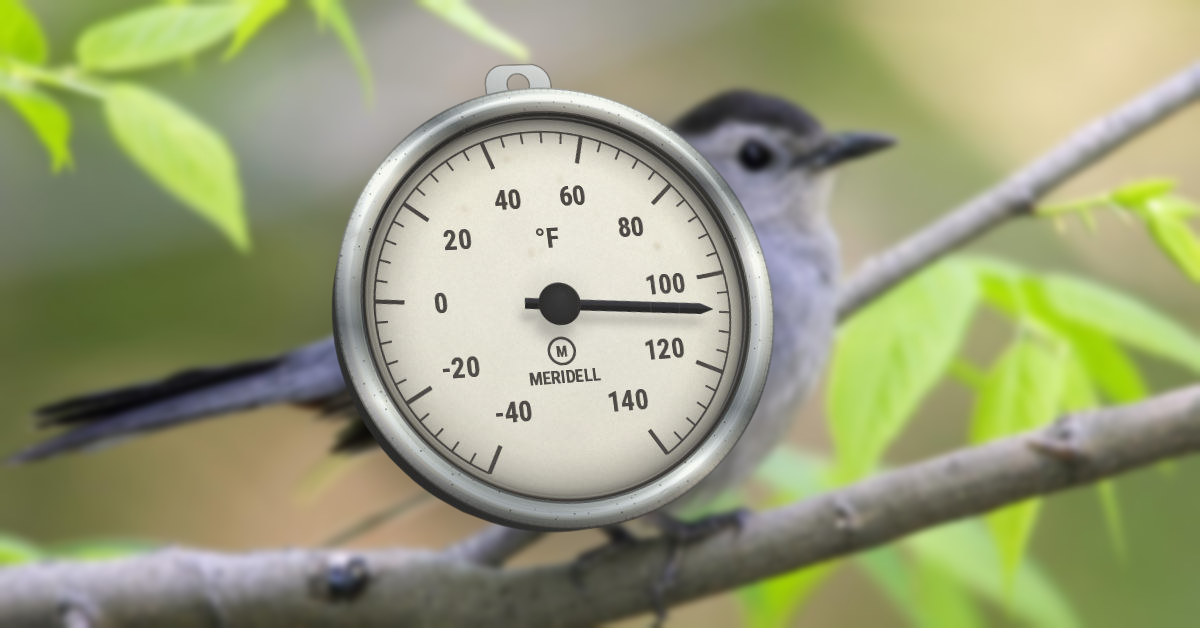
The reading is 108 °F
